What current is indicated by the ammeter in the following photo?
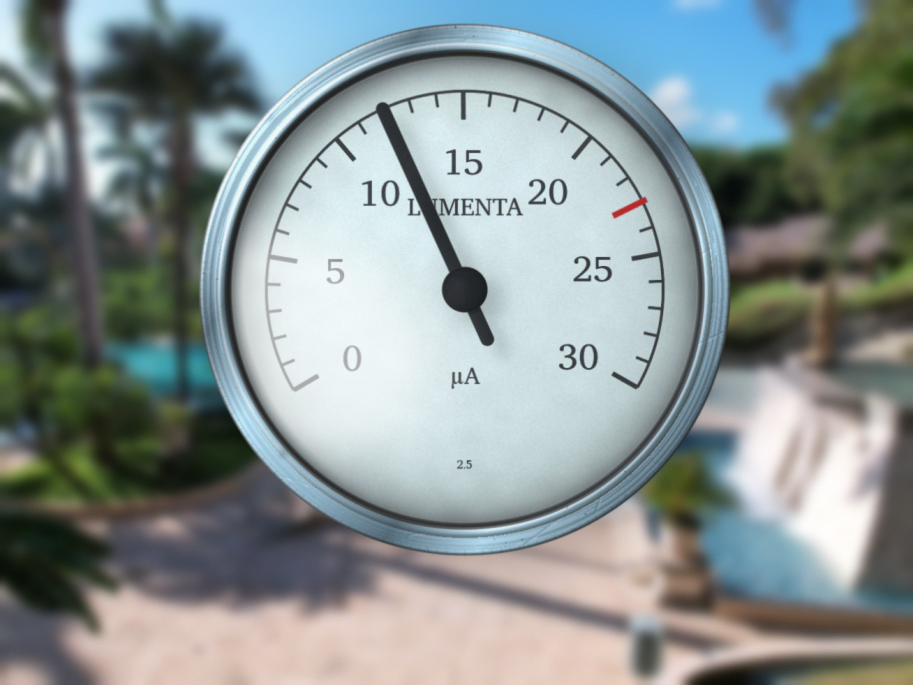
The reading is 12 µA
